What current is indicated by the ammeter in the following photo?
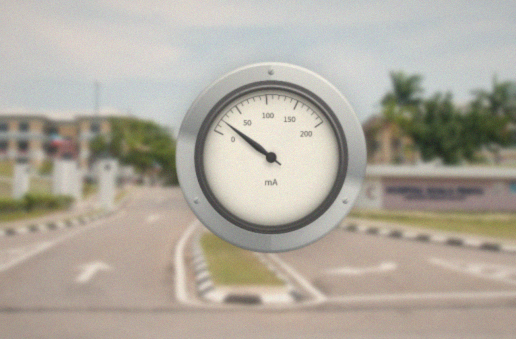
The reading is 20 mA
